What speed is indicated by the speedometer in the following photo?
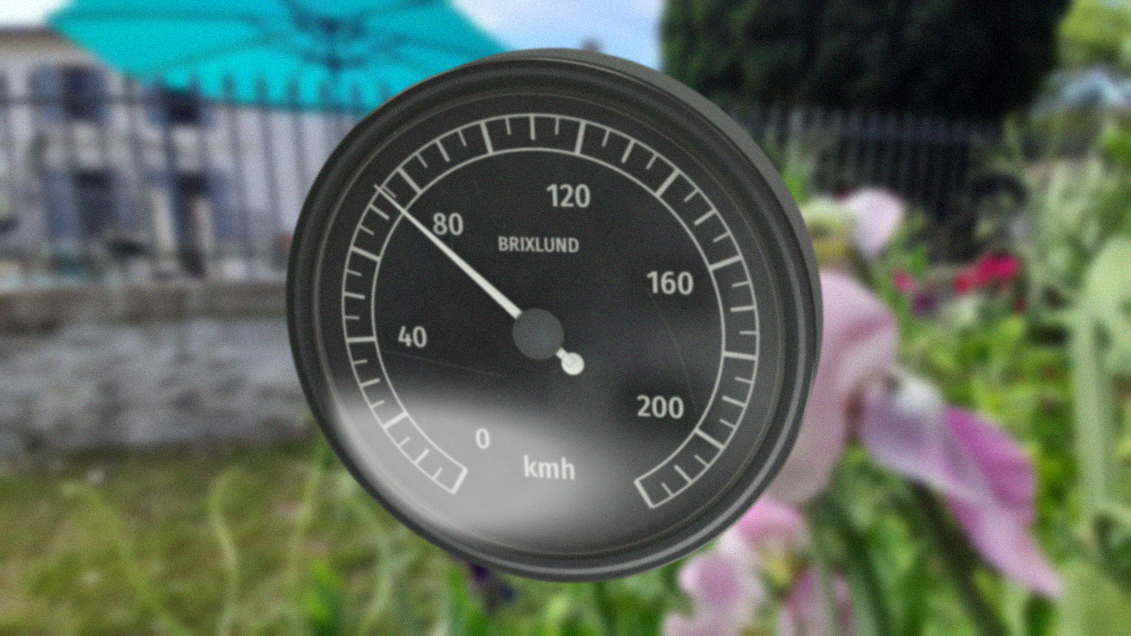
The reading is 75 km/h
